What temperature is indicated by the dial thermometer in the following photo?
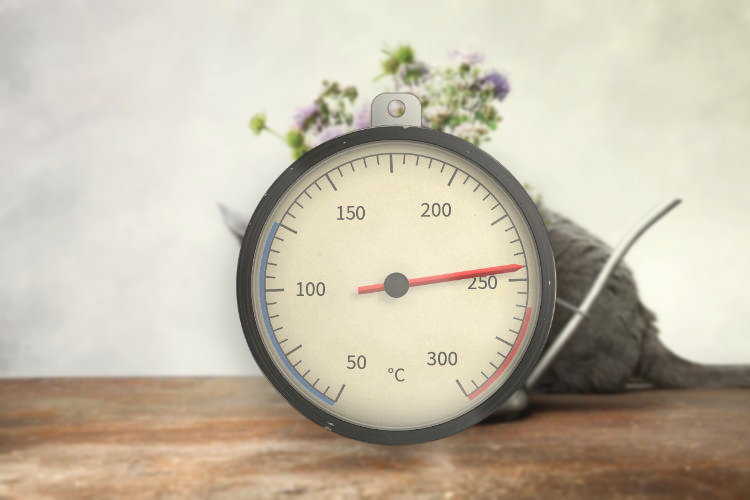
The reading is 245 °C
